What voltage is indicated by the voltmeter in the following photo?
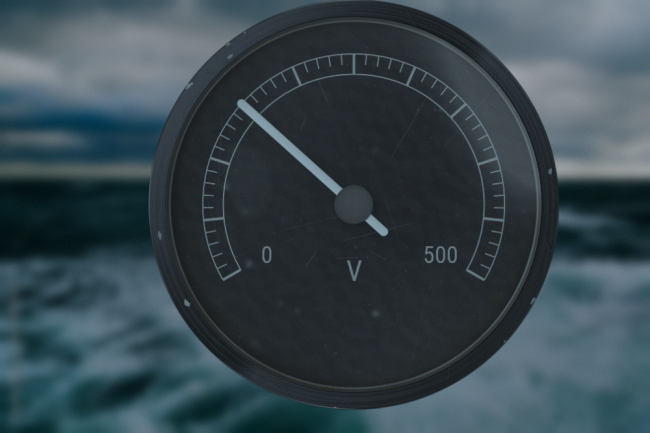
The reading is 150 V
